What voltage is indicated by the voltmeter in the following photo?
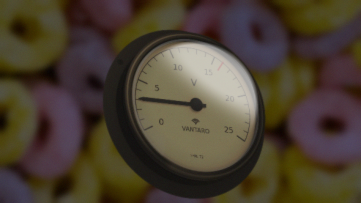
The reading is 3 V
